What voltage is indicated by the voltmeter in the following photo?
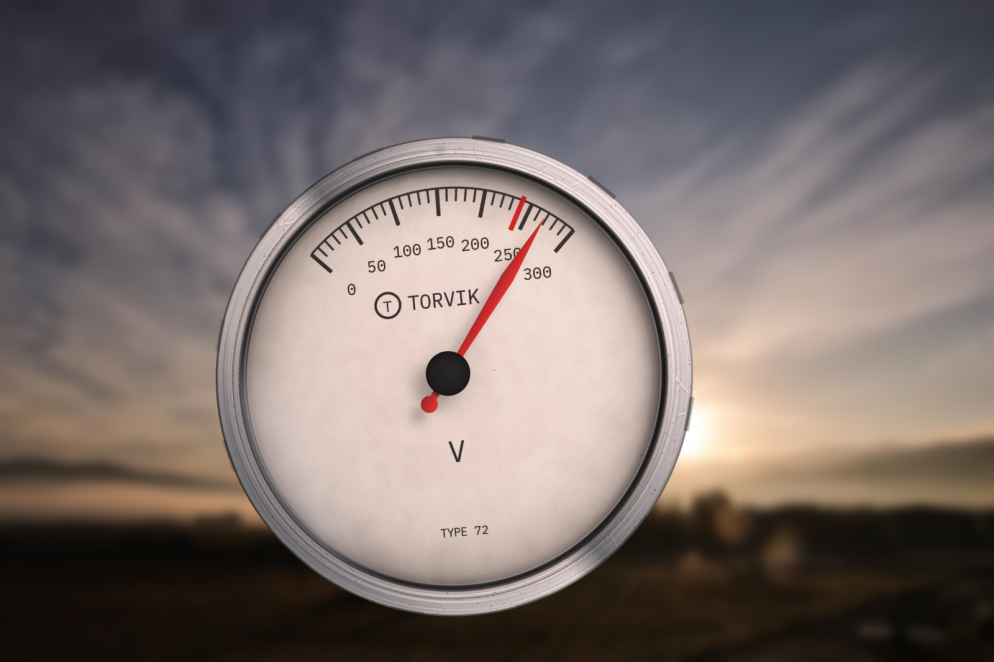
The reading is 270 V
